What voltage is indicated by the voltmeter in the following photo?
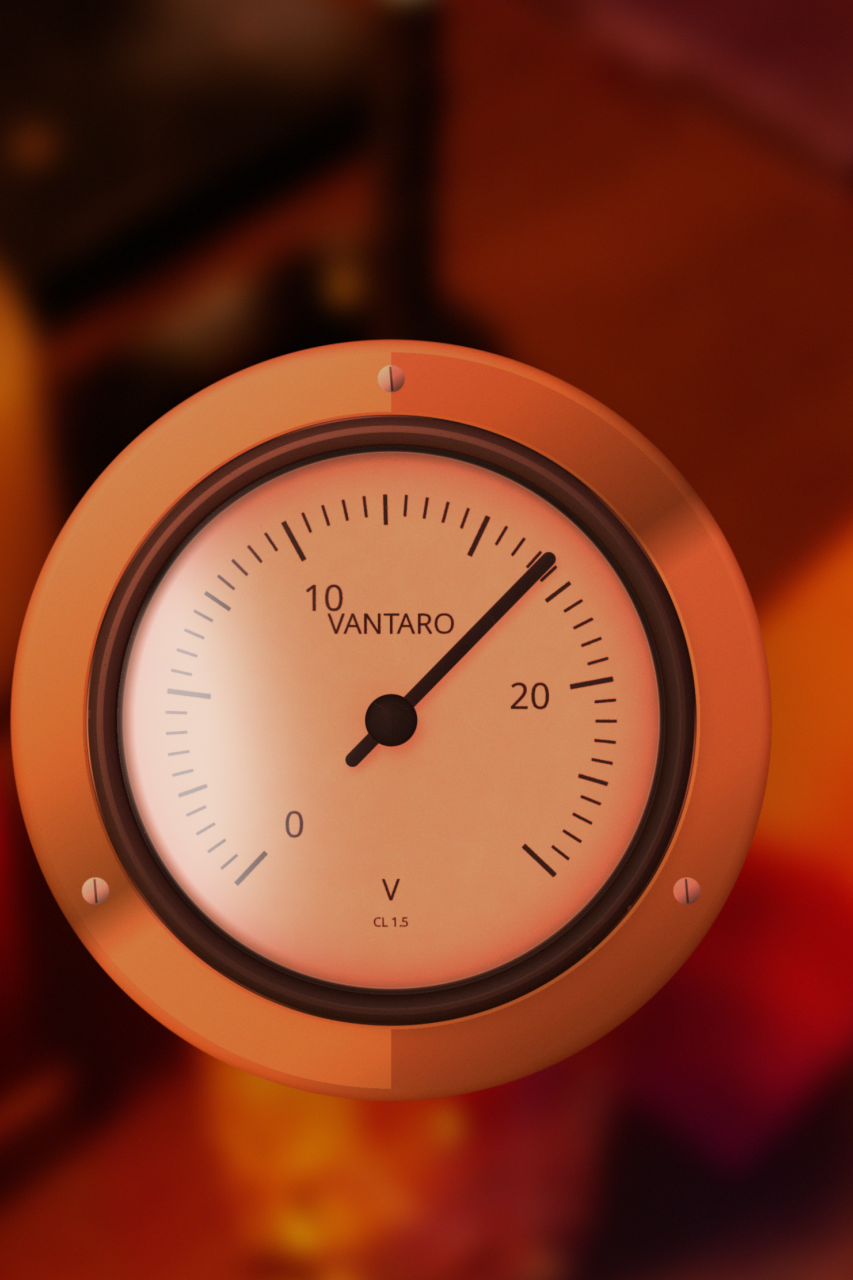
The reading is 16.75 V
